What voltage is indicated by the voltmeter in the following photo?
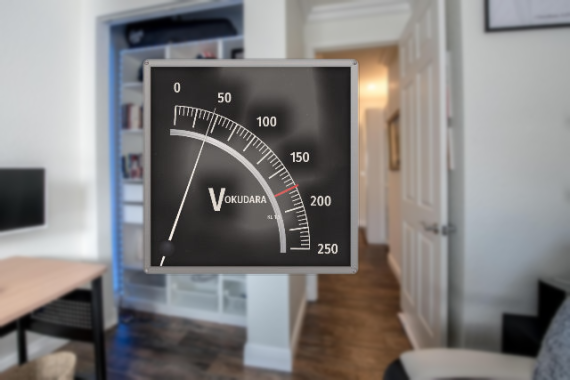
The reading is 45 V
